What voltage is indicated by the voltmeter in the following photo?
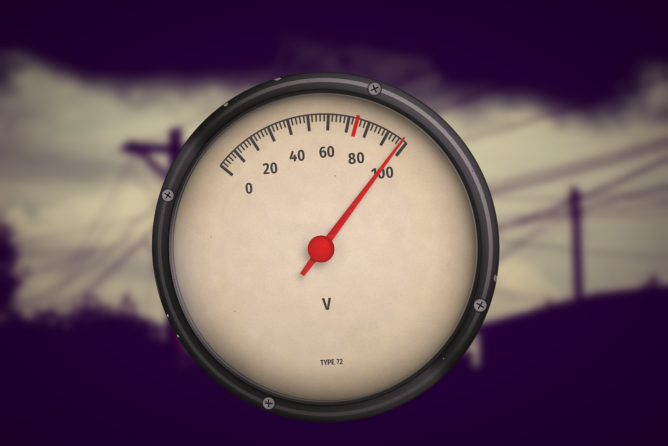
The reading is 98 V
